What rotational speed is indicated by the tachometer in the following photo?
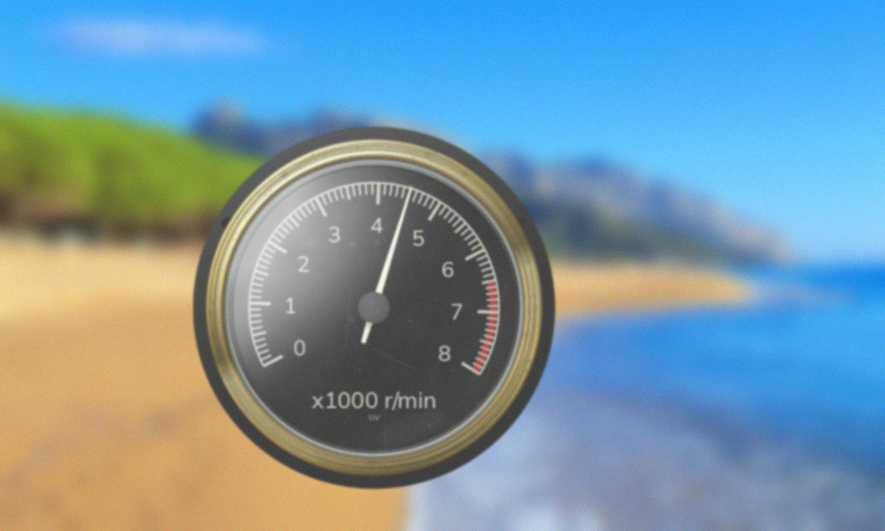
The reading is 4500 rpm
